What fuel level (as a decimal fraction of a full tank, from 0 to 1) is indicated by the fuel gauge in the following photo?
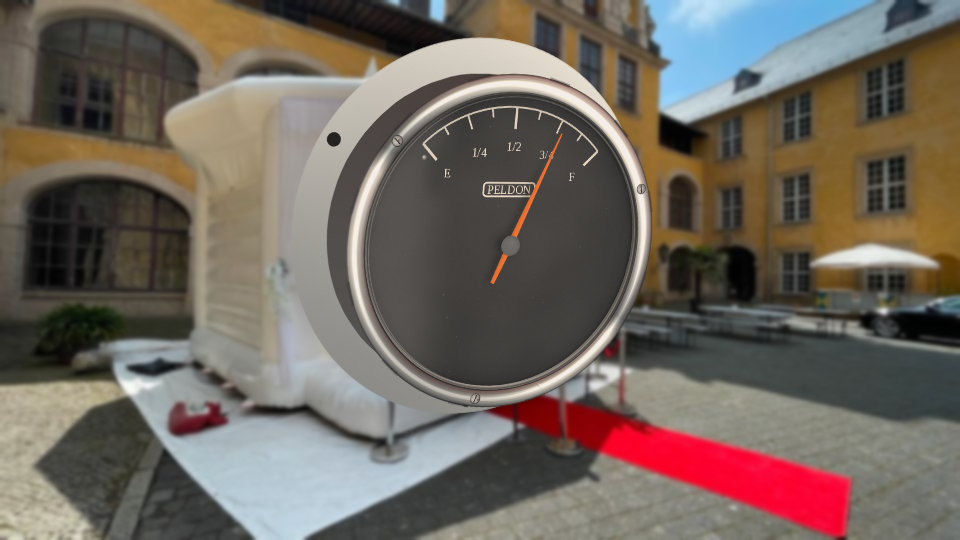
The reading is 0.75
